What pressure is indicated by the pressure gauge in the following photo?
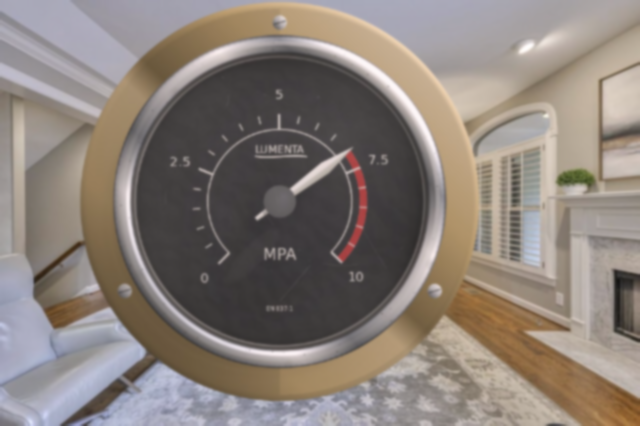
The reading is 7 MPa
